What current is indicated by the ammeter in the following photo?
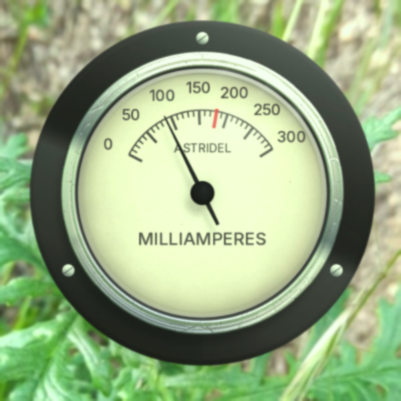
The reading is 90 mA
